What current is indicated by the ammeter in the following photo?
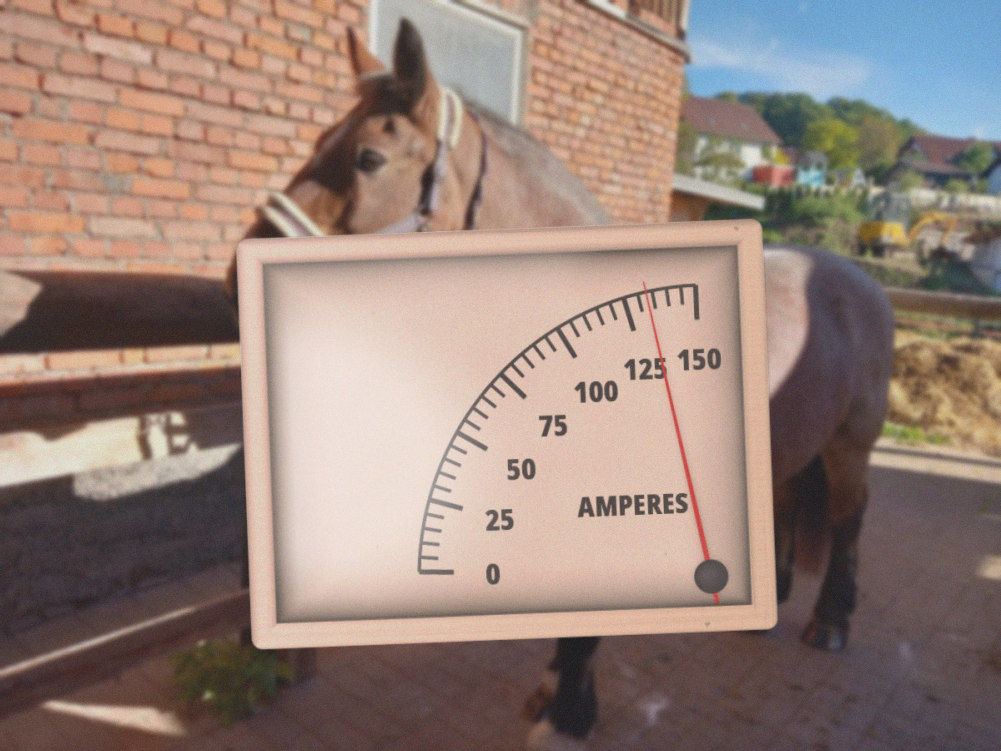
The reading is 132.5 A
